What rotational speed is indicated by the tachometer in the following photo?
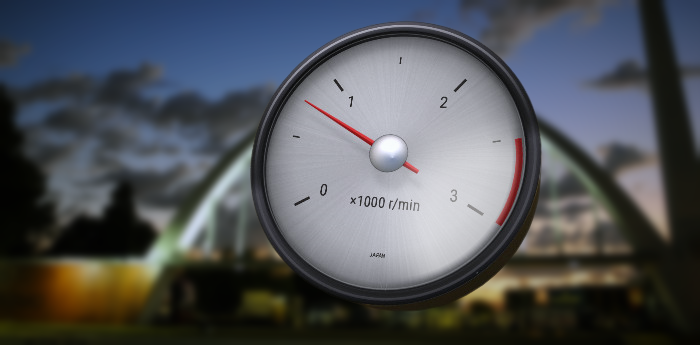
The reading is 750 rpm
